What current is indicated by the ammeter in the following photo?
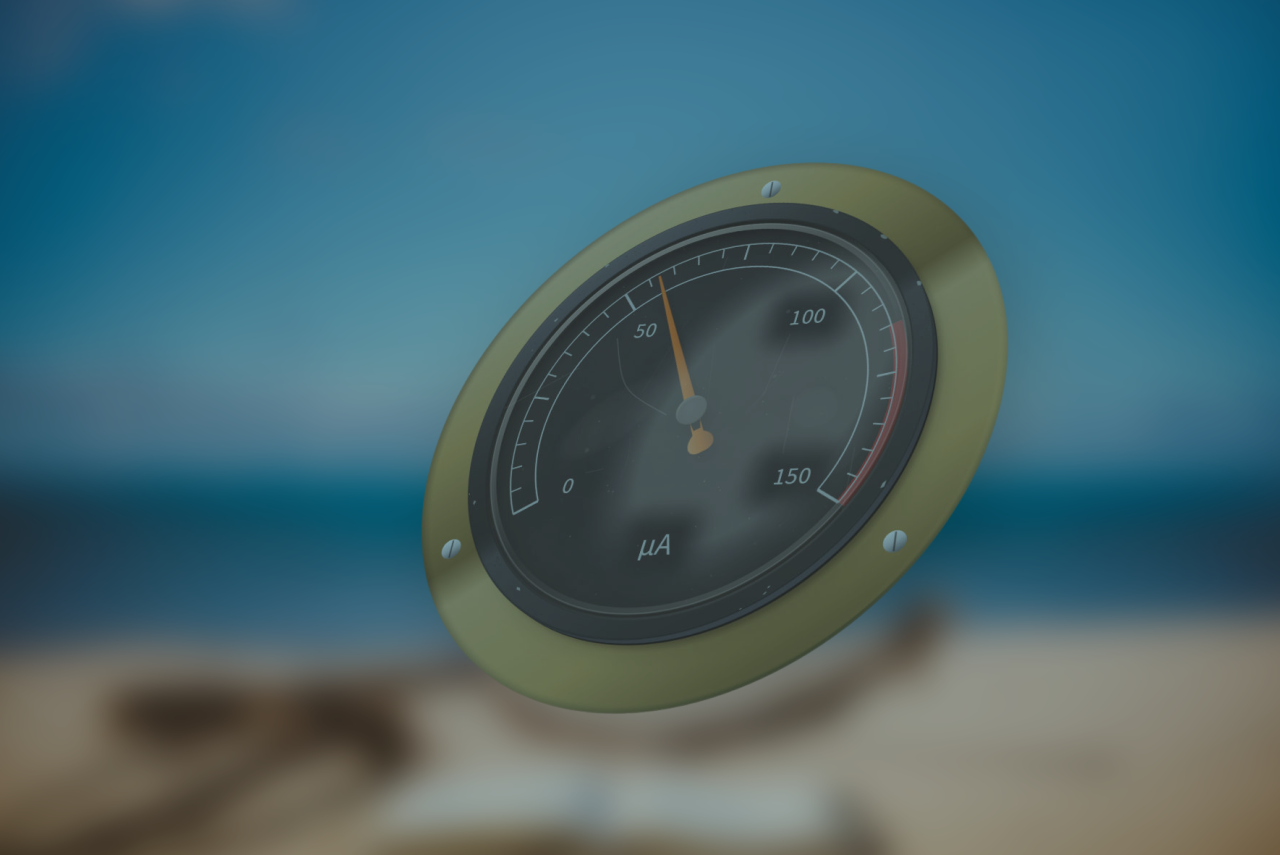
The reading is 57.5 µA
